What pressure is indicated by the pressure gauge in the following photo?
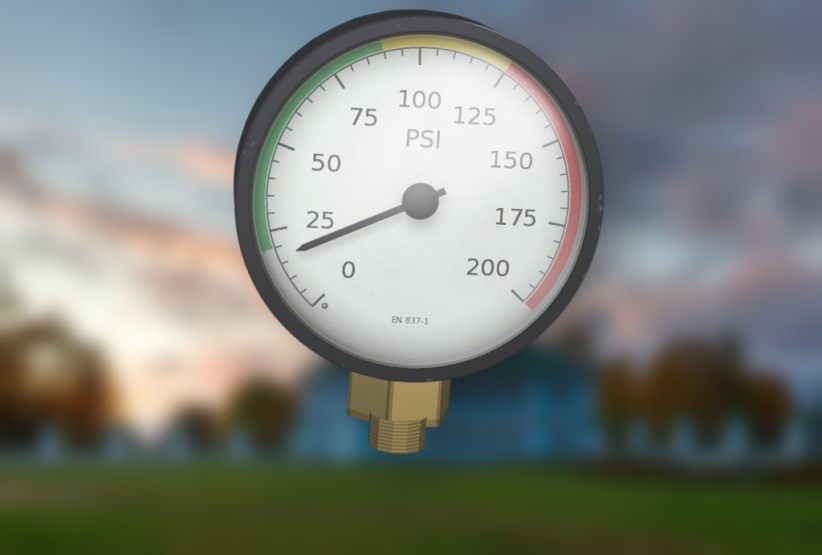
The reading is 17.5 psi
